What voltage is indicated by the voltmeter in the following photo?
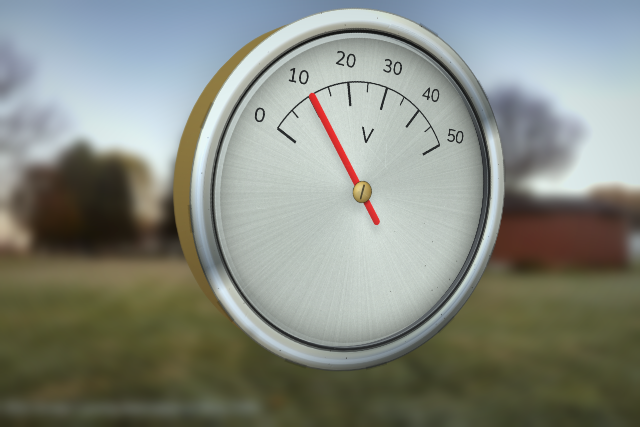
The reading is 10 V
